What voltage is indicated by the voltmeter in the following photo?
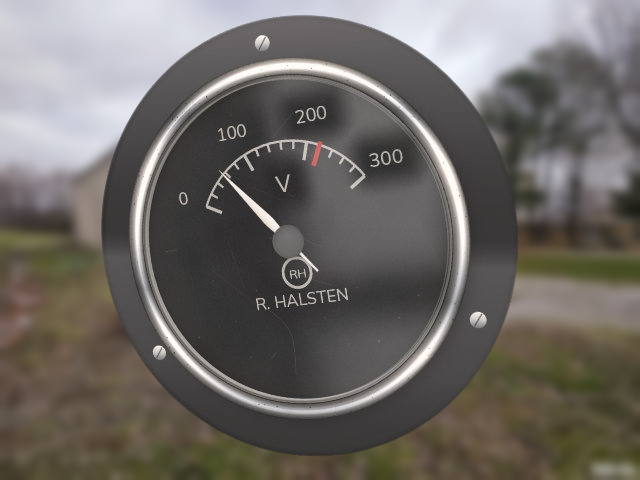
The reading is 60 V
